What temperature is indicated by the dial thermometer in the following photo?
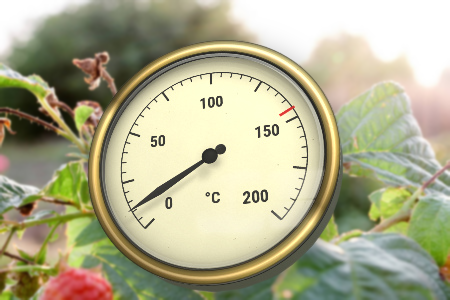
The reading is 10 °C
